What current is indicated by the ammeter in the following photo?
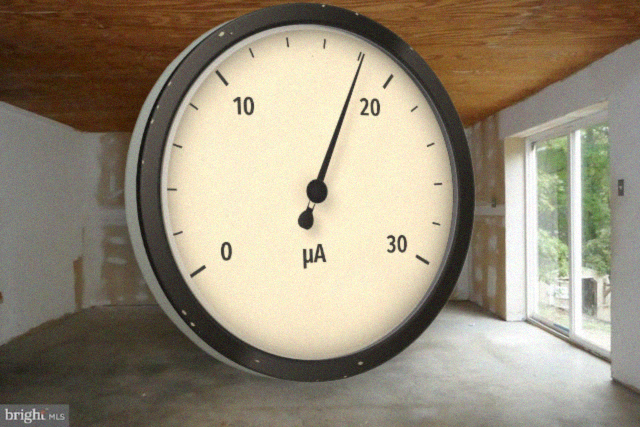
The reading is 18 µA
